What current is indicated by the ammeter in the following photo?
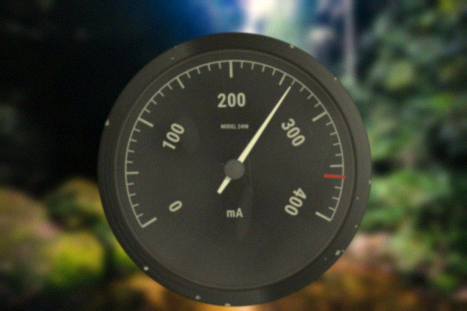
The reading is 260 mA
